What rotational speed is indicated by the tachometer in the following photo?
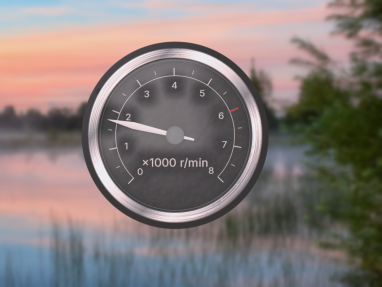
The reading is 1750 rpm
